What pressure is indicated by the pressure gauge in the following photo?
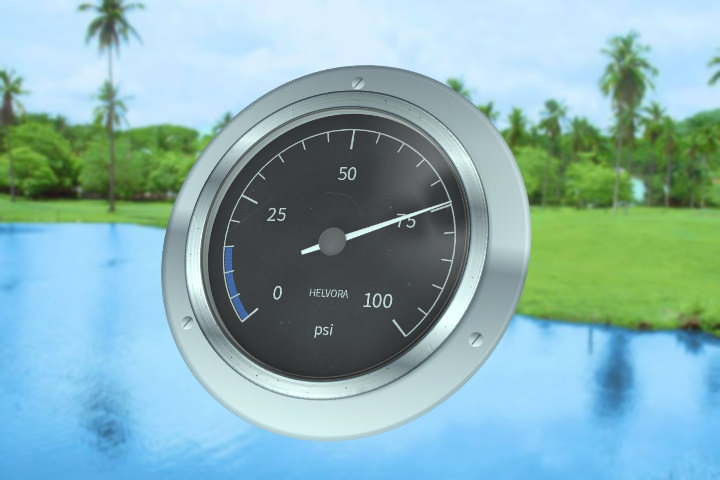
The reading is 75 psi
